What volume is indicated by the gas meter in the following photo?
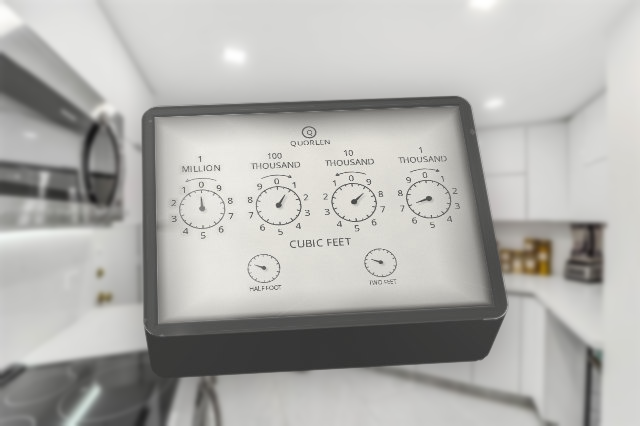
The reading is 8700 ft³
